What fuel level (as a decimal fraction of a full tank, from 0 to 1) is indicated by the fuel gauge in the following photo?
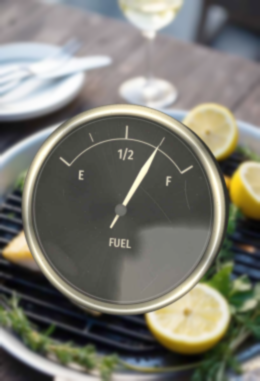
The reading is 0.75
